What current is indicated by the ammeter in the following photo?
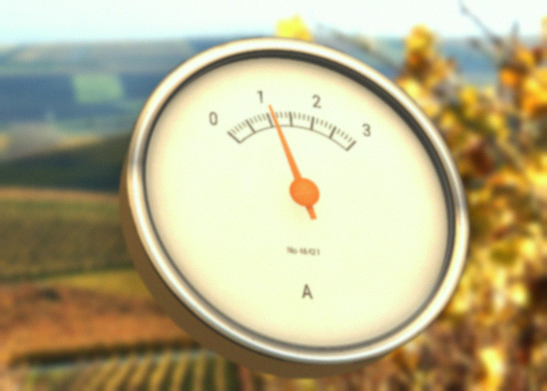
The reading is 1 A
